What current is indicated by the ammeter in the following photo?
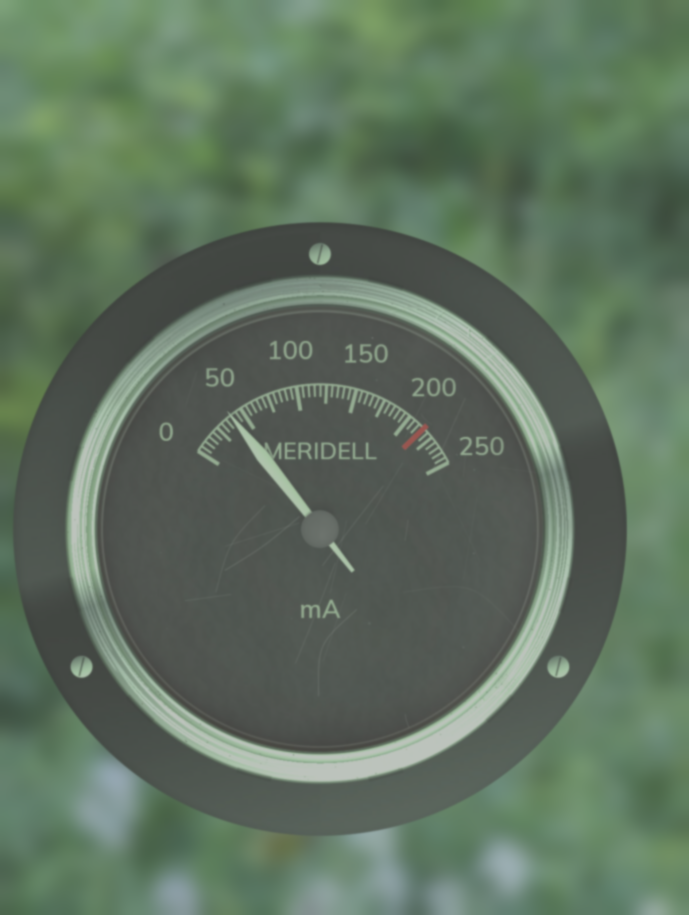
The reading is 40 mA
